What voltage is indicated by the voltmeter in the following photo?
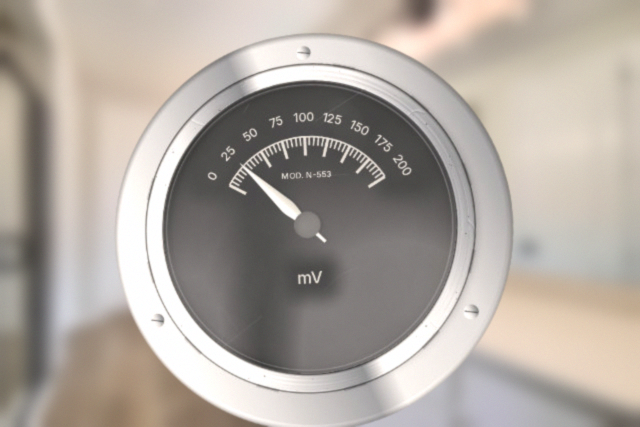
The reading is 25 mV
